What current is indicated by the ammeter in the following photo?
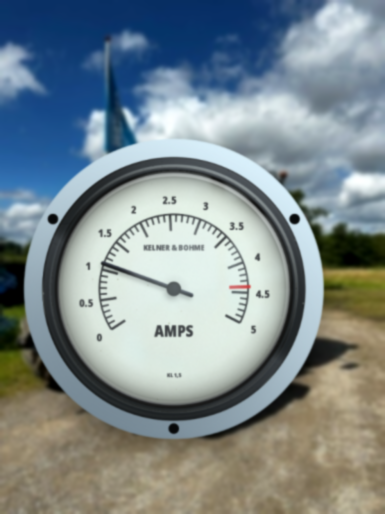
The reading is 1.1 A
